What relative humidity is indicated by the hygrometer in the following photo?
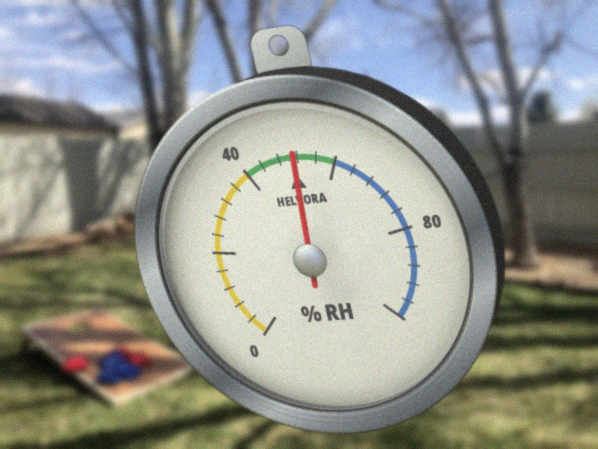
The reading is 52 %
